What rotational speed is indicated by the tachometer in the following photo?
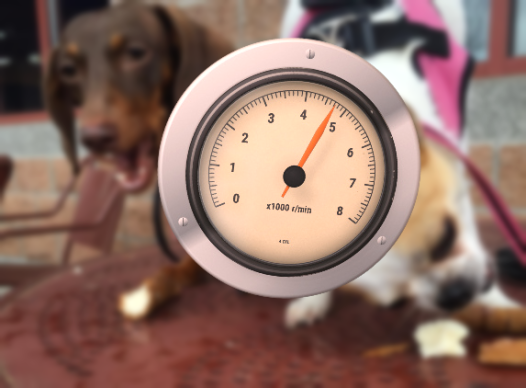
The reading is 4700 rpm
